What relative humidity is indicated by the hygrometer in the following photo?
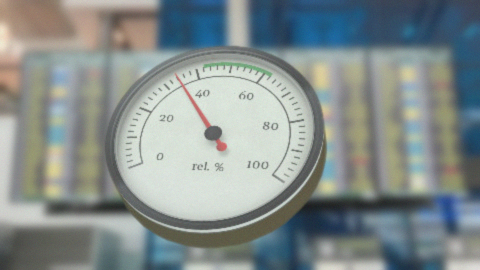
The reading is 34 %
